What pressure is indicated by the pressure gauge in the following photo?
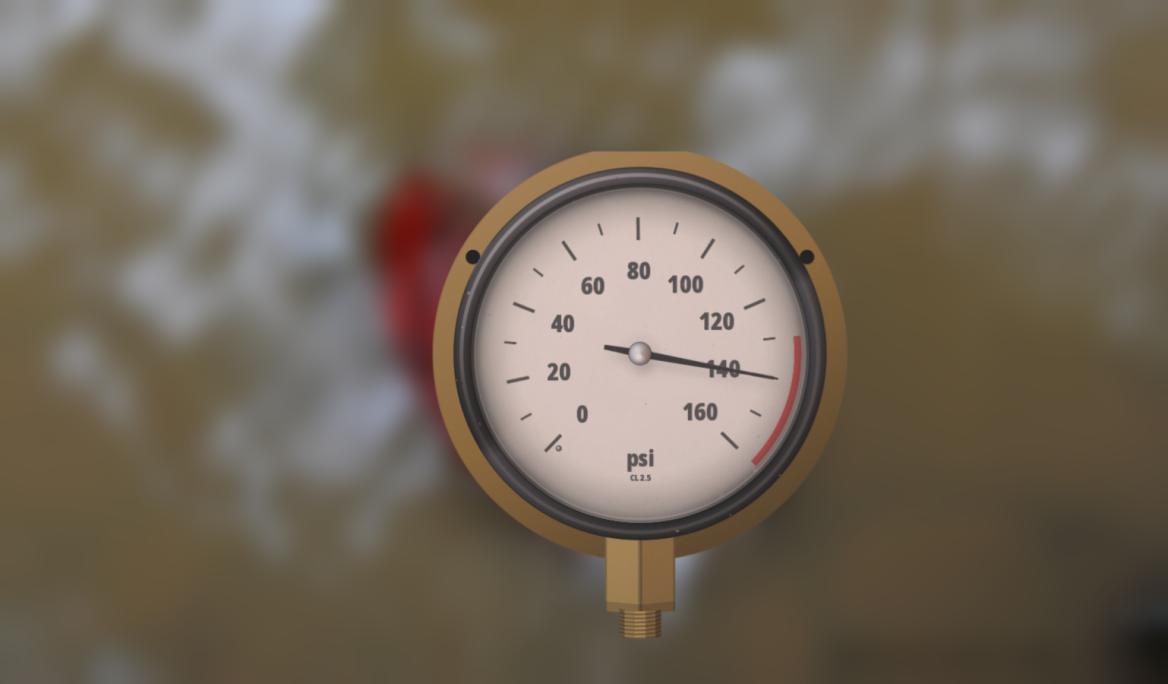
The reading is 140 psi
